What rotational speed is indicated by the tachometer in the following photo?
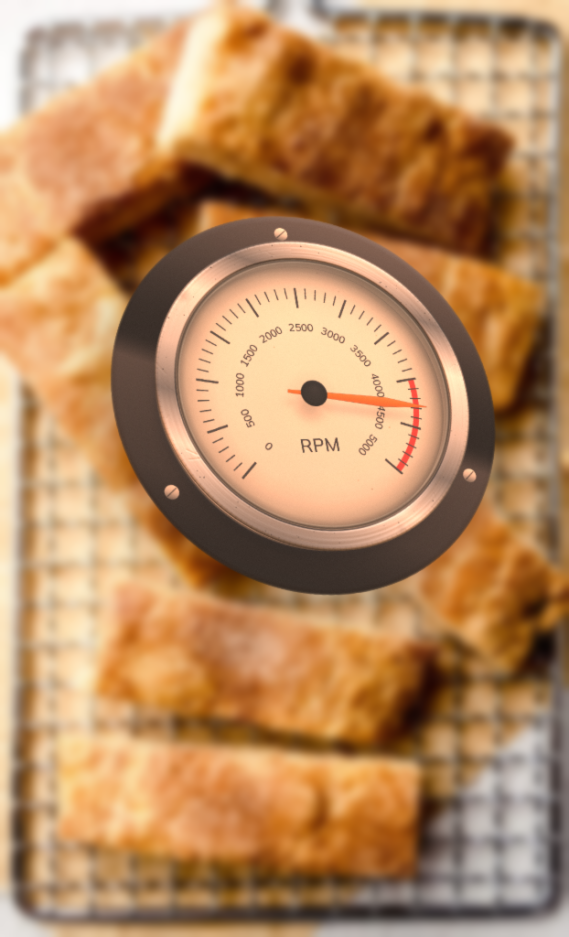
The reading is 4300 rpm
